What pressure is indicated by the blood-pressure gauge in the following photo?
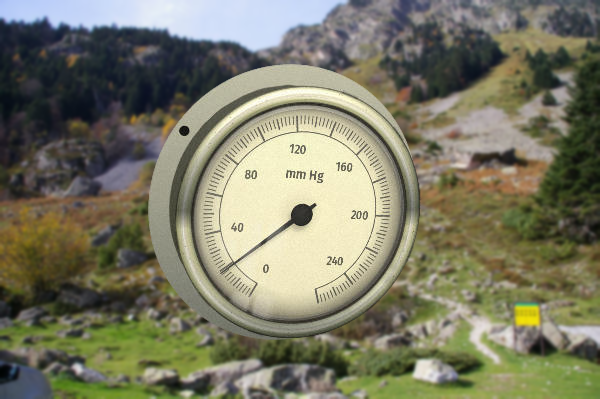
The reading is 20 mmHg
